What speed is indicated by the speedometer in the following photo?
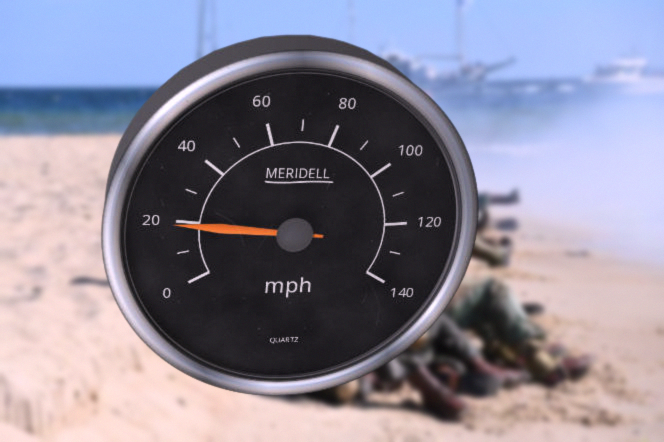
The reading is 20 mph
